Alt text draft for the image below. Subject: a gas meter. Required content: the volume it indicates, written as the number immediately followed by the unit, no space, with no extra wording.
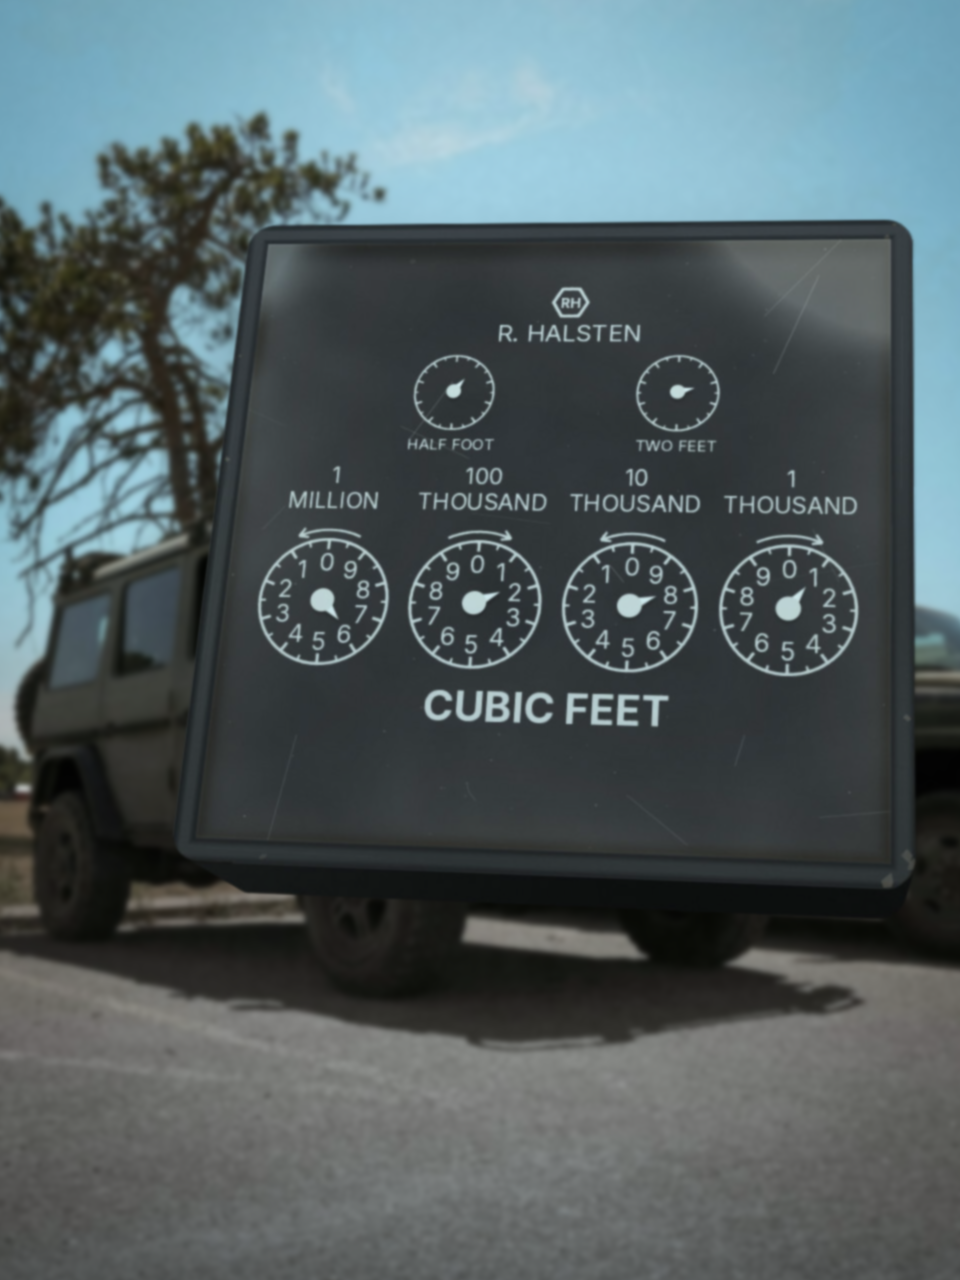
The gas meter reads 618100ft³
